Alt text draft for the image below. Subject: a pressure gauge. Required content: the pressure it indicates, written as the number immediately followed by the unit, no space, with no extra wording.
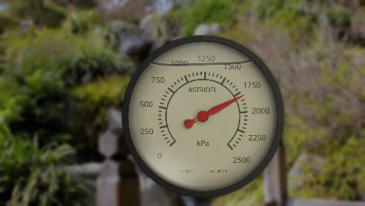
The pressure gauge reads 1800kPa
